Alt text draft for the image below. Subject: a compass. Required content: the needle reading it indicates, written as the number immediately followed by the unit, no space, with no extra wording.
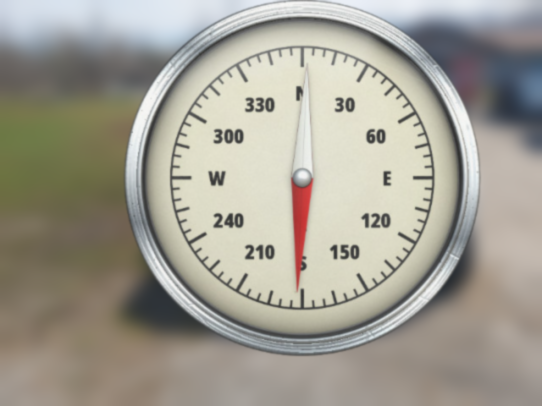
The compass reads 182.5°
